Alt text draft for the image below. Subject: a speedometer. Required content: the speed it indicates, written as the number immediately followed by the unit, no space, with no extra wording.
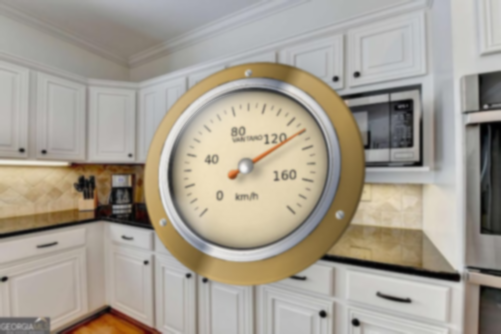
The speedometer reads 130km/h
